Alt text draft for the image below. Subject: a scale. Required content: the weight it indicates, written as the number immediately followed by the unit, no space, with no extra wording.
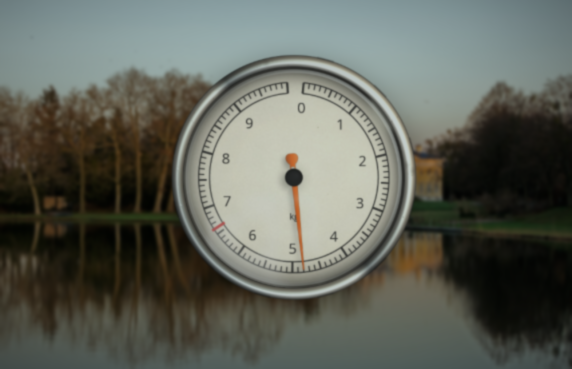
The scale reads 4.8kg
